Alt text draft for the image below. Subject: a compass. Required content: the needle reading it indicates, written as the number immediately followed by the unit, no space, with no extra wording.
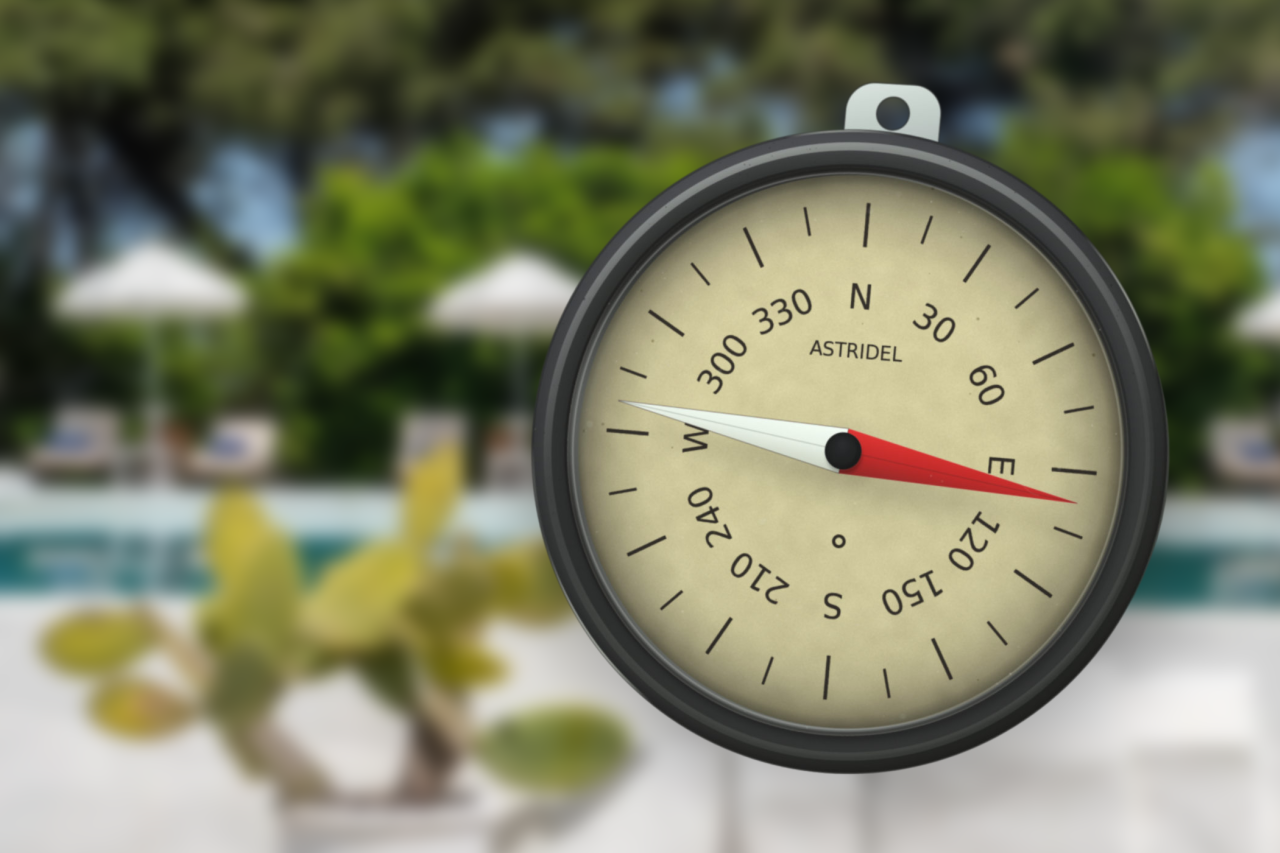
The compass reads 97.5°
